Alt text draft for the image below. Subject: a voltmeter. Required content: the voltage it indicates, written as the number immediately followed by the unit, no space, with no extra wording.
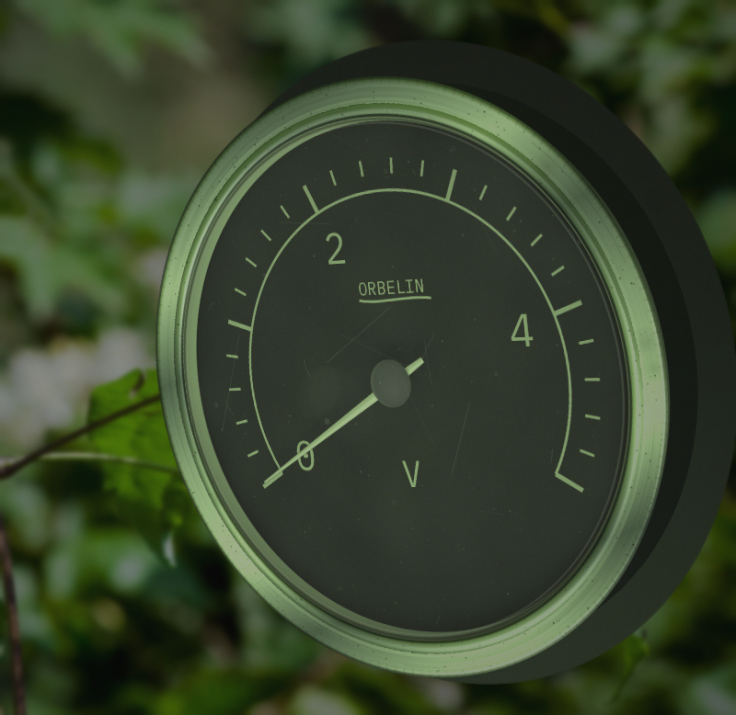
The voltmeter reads 0V
